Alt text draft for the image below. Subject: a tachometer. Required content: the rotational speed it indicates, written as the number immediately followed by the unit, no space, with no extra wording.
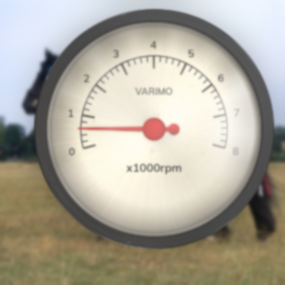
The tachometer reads 600rpm
